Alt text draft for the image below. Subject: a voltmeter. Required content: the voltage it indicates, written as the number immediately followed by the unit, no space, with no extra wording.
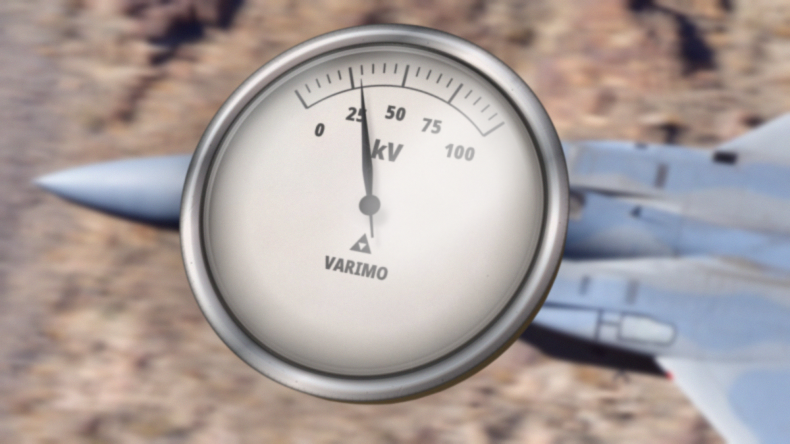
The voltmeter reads 30kV
